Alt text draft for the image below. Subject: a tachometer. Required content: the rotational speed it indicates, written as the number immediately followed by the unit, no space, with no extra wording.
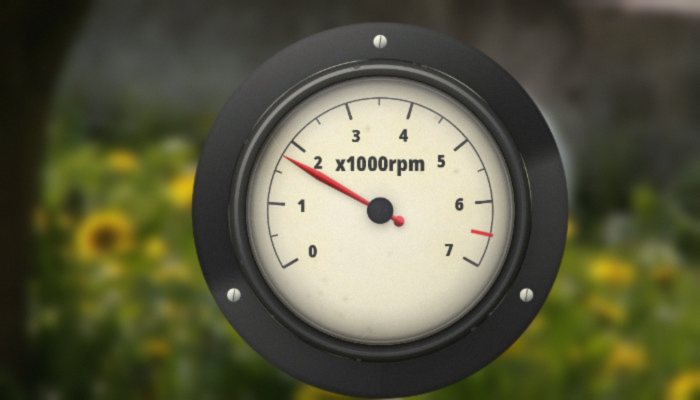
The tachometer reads 1750rpm
